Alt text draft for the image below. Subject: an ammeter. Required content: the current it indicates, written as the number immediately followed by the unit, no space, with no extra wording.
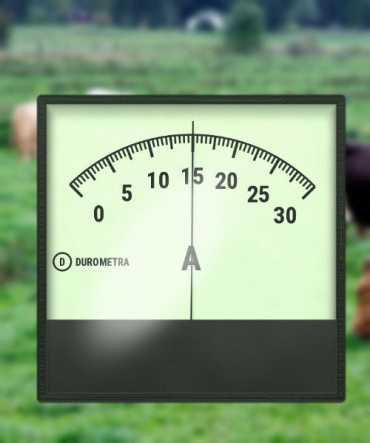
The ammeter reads 15A
